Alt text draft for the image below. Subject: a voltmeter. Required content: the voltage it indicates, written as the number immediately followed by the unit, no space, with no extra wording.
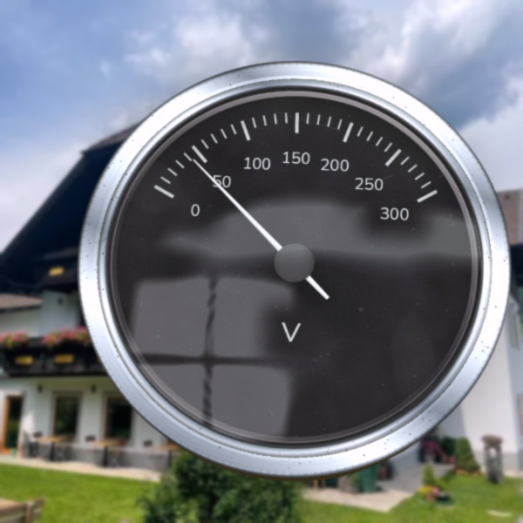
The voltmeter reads 40V
